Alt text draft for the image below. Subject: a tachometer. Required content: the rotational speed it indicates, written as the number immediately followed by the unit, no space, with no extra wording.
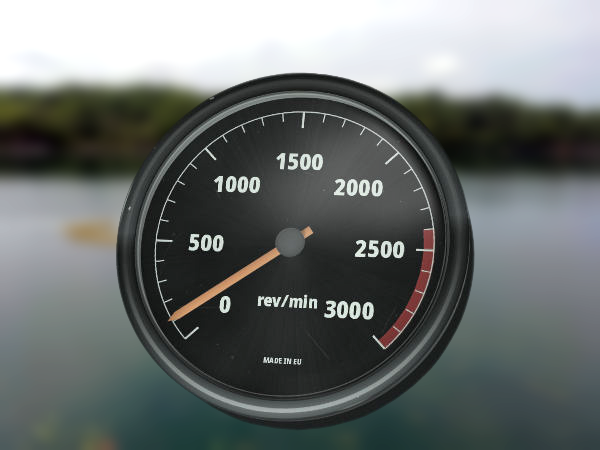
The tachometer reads 100rpm
